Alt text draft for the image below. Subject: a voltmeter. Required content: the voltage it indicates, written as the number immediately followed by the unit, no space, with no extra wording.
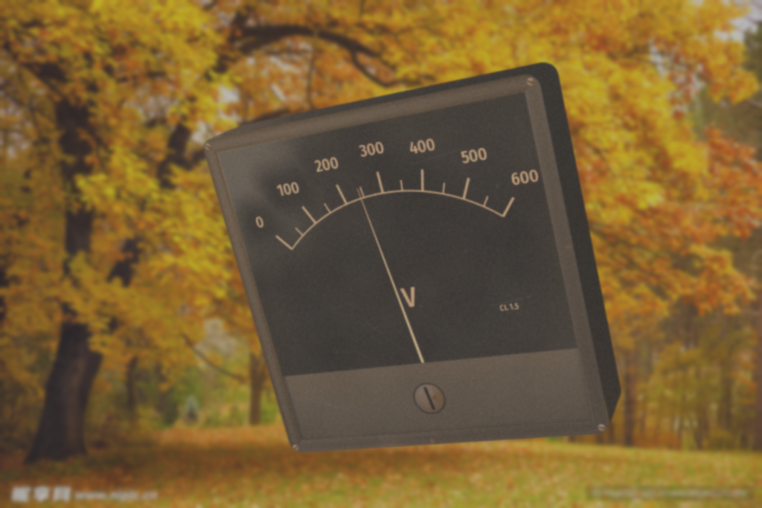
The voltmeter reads 250V
